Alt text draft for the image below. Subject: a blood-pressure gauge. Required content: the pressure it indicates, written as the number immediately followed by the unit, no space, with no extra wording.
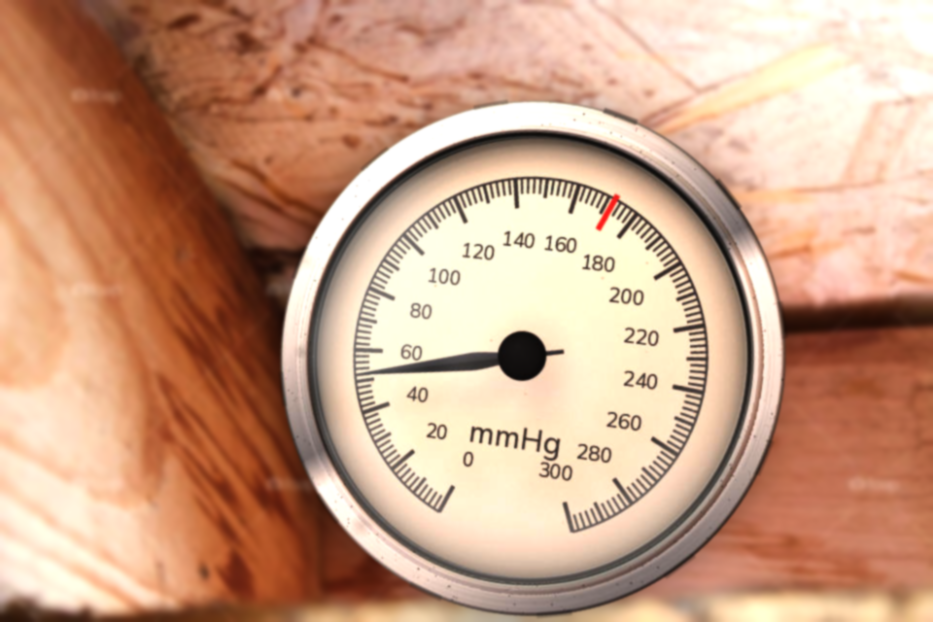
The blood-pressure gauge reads 52mmHg
